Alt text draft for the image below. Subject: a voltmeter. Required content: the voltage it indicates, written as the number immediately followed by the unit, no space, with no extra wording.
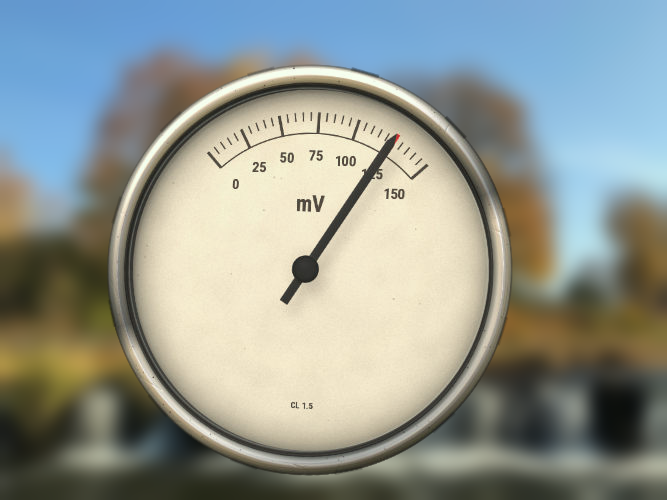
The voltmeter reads 125mV
